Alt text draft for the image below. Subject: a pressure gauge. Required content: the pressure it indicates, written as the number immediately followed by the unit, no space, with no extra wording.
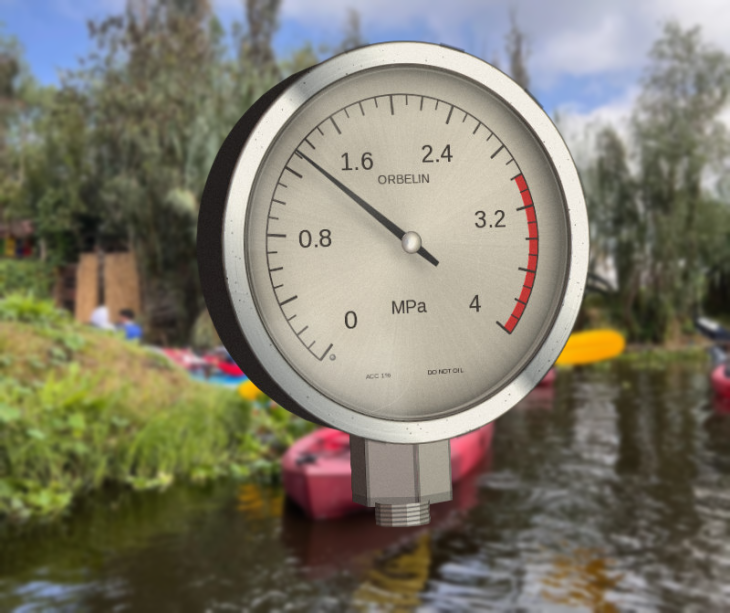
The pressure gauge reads 1.3MPa
